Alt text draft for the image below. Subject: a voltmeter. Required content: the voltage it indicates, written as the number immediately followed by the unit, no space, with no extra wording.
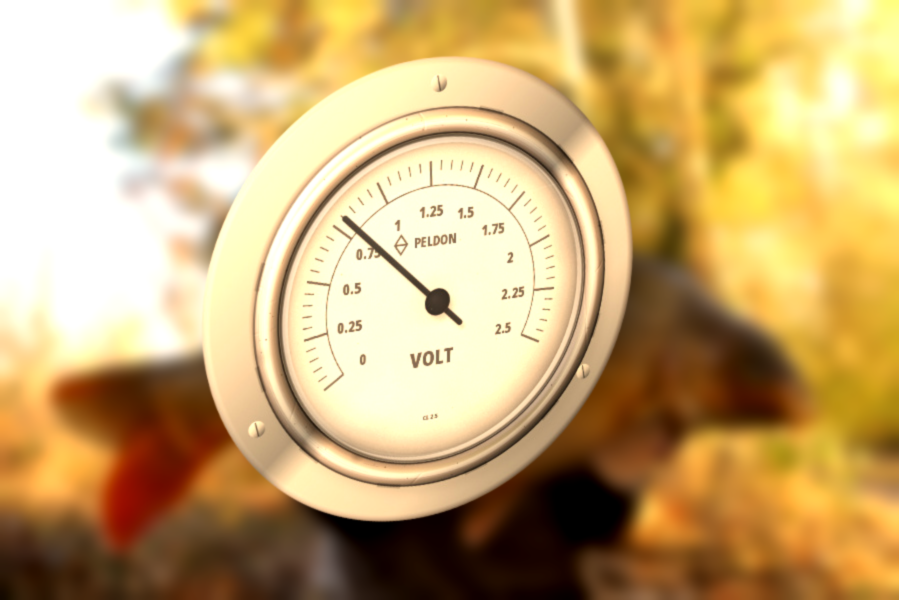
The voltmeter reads 0.8V
